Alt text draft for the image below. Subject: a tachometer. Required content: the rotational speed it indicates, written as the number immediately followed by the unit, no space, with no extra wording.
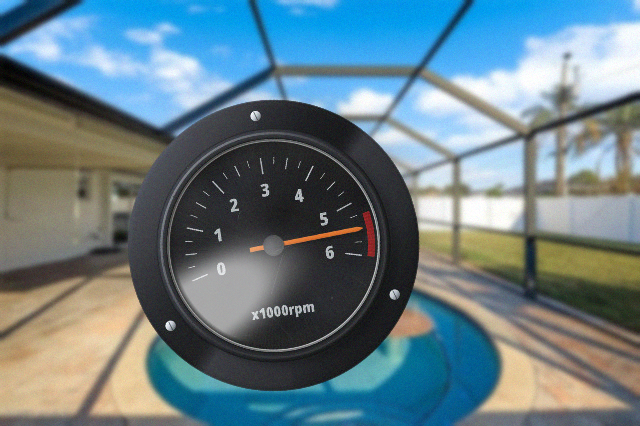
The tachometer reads 5500rpm
